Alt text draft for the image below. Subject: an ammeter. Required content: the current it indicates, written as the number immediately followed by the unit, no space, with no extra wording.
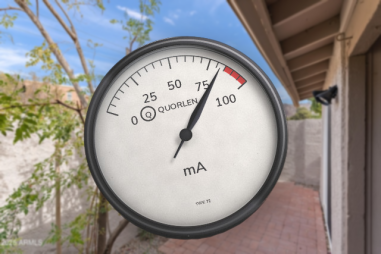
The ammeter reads 82.5mA
